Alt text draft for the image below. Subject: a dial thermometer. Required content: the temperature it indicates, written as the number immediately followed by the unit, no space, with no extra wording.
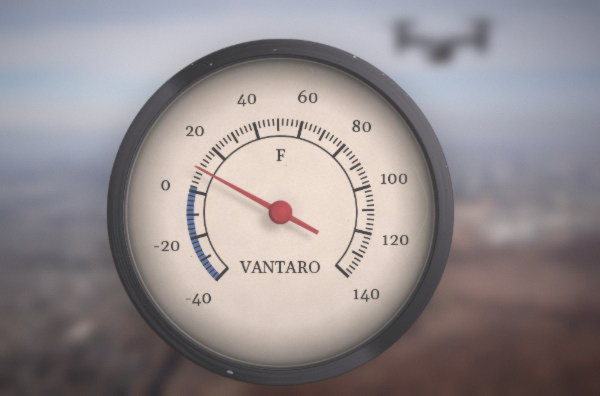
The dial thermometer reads 10°F
